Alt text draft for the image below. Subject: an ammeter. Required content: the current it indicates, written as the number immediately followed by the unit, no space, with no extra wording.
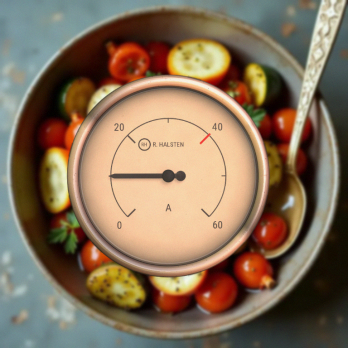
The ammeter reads 10A
